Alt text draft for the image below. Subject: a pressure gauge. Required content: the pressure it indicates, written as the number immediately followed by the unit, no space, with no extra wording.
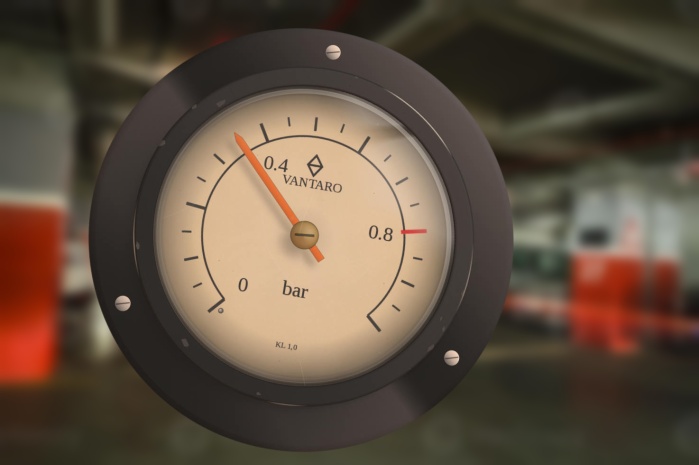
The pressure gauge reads 0.35bar
